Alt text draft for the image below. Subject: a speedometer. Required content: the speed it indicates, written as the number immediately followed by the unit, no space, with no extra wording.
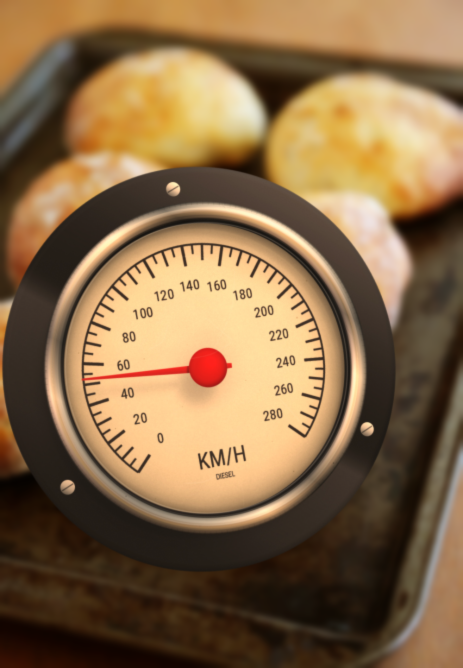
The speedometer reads 52.5km/h
